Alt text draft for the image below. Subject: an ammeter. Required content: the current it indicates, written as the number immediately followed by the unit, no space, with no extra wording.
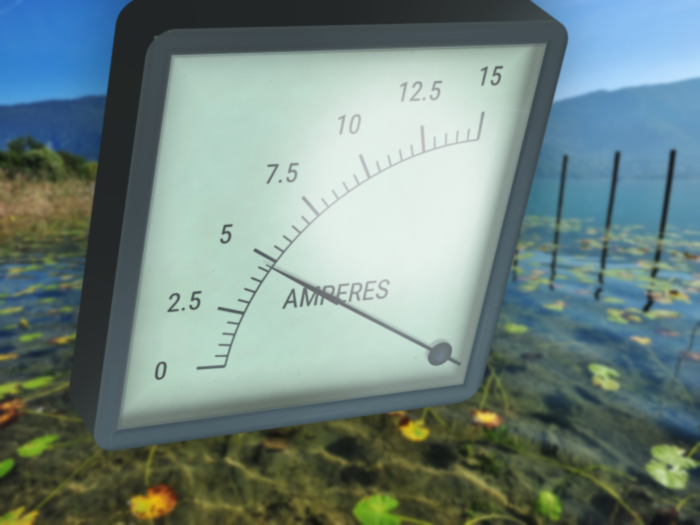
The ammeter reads 4.75A
